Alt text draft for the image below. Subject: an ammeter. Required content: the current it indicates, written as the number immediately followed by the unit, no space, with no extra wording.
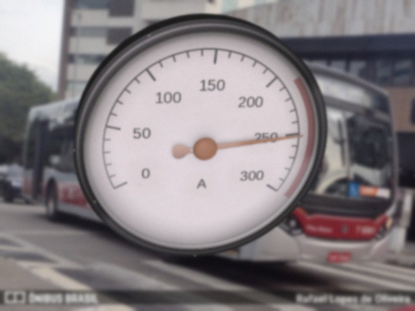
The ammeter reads 250A
